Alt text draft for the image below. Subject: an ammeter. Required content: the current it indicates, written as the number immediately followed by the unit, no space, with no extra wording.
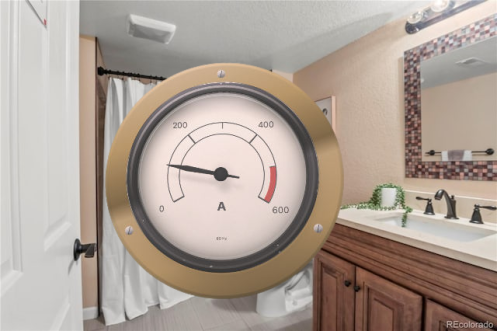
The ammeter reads 100A
